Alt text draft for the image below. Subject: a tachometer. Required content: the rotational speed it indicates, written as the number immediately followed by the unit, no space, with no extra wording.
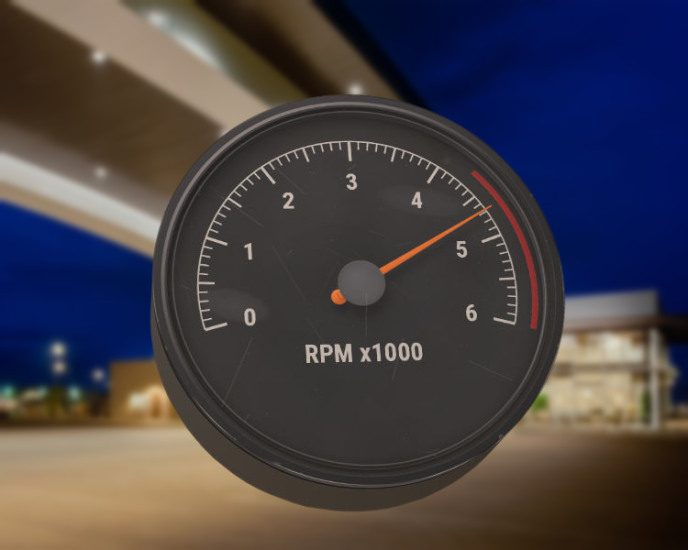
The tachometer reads 4700rpm
